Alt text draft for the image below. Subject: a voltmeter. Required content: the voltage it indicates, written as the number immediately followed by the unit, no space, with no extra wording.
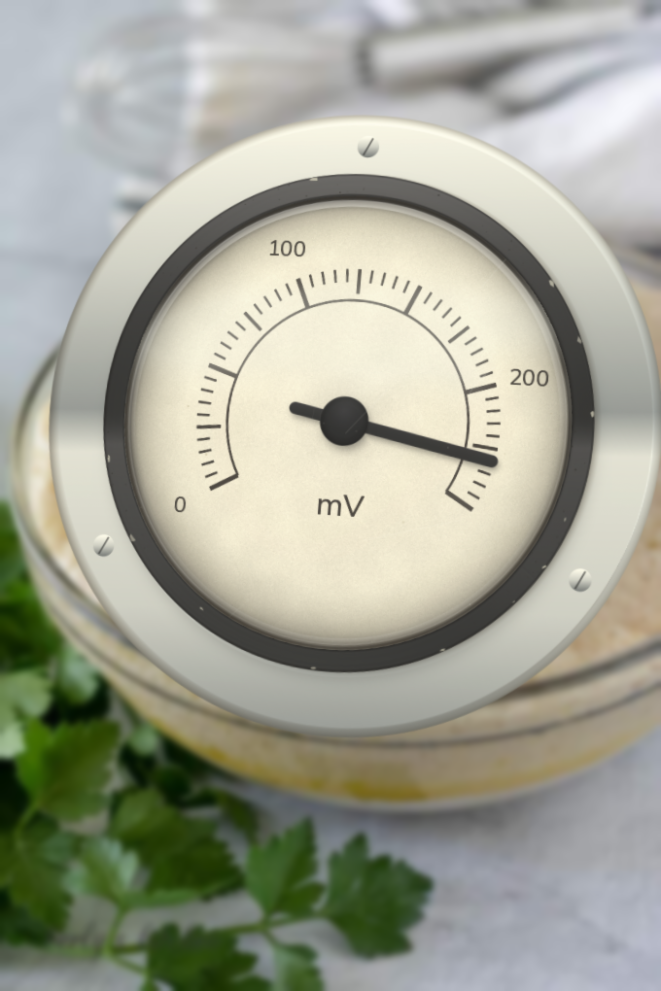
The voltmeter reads 230mV
